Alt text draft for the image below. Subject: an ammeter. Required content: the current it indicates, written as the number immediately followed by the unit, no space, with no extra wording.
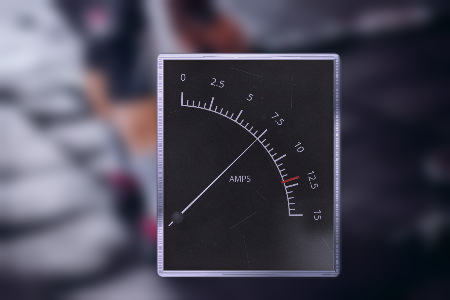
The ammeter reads 7.5A
